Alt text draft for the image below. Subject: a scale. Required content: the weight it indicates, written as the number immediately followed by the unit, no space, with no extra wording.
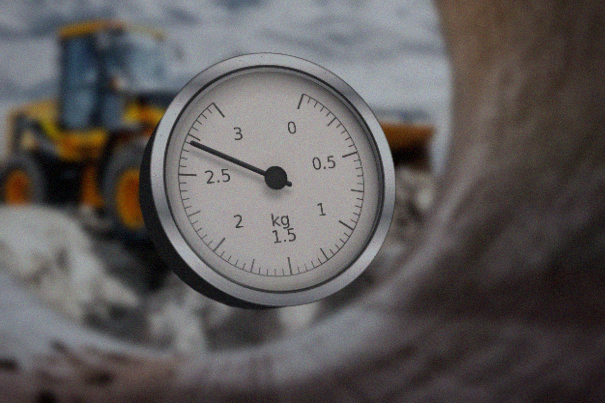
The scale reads 2.7kg
